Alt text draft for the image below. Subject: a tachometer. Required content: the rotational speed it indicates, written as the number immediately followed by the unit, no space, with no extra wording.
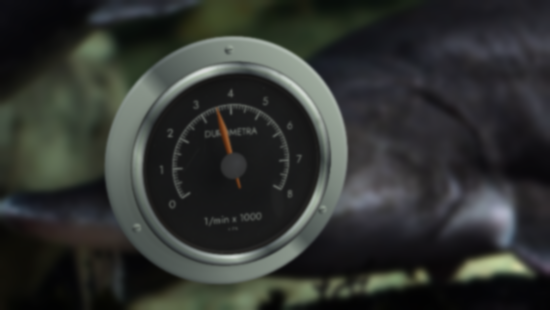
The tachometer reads 3500rpm
